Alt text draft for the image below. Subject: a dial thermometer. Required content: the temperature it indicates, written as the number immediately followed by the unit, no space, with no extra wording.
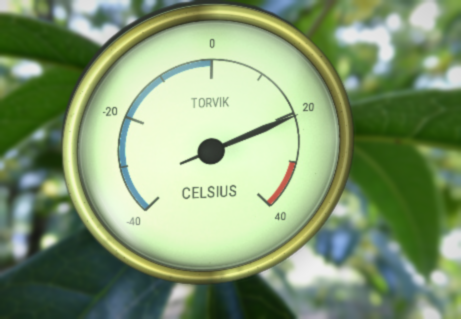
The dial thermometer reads 20°C
